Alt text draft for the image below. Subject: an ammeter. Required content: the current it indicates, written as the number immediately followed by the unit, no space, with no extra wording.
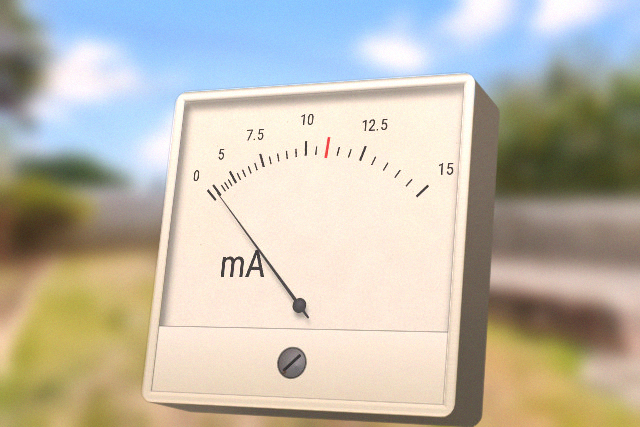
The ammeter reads 2.5mA
